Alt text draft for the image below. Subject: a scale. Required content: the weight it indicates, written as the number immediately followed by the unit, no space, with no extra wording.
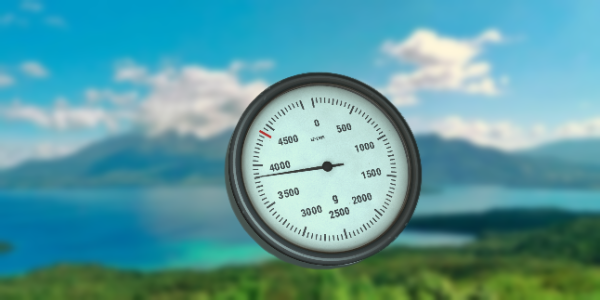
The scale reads 3850g
